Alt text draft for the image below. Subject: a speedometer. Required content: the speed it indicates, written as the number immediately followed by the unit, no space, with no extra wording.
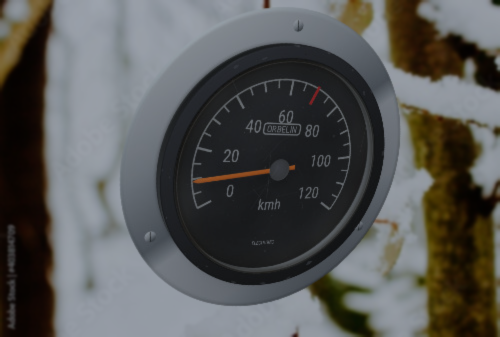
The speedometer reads 10km/h
